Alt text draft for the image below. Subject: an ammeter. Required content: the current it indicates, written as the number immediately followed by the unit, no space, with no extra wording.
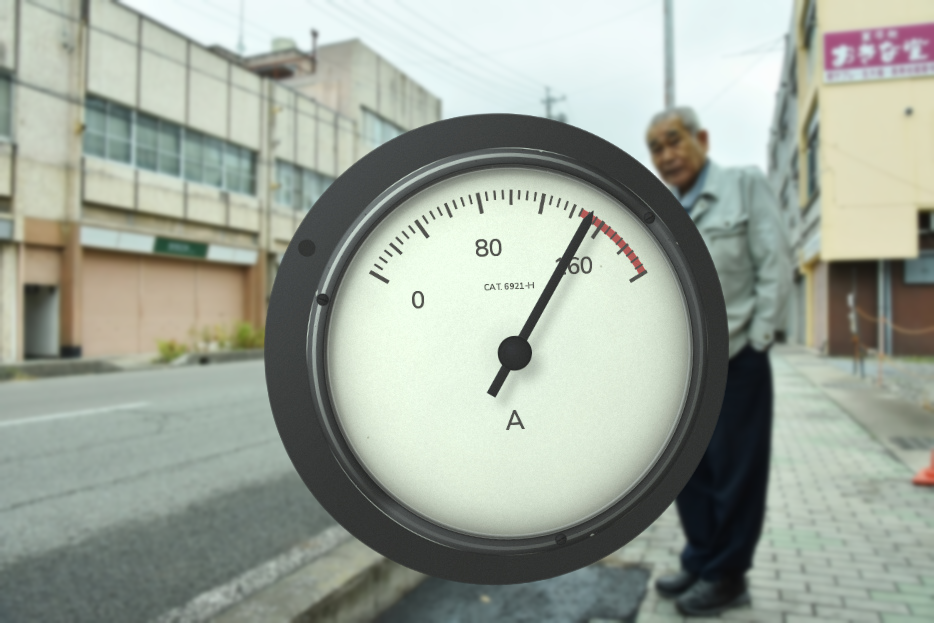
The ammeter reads 150A
